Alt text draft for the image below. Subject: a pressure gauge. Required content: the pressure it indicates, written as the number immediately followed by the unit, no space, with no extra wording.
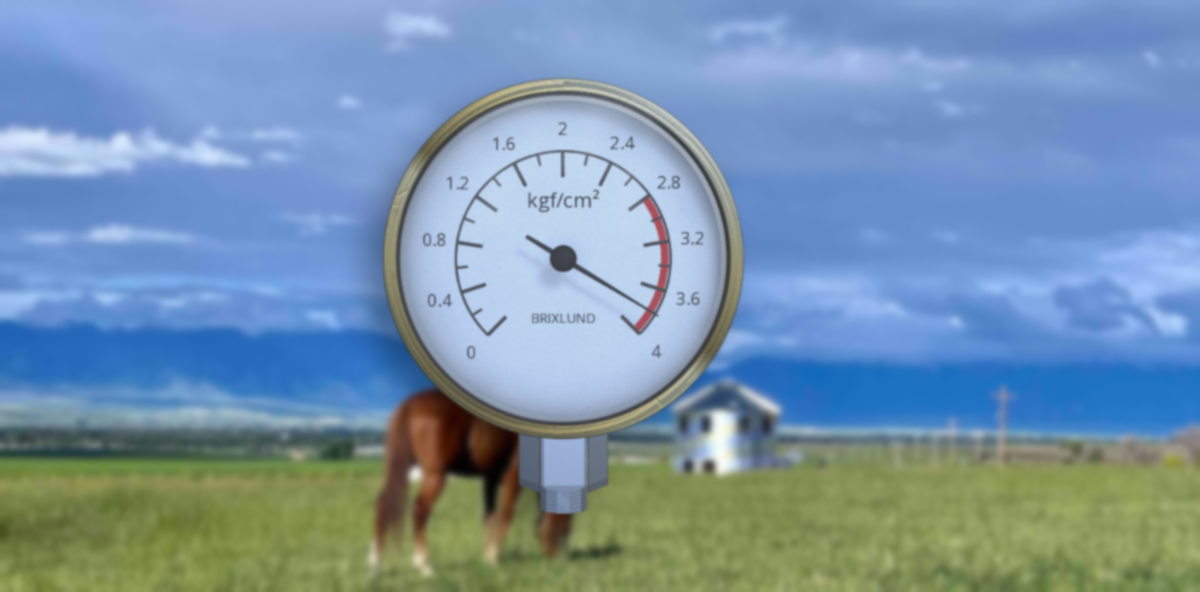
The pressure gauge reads 3.8kg/cm²
